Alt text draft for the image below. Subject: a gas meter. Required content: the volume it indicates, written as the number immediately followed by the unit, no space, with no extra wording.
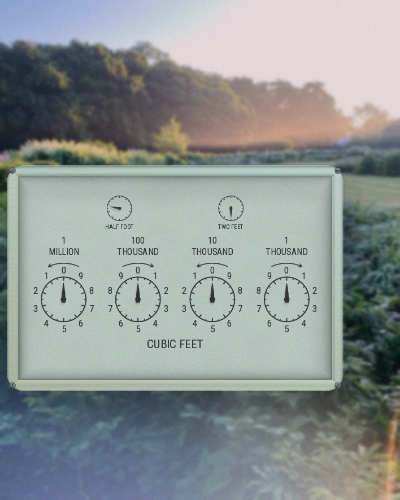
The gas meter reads 0ft³
